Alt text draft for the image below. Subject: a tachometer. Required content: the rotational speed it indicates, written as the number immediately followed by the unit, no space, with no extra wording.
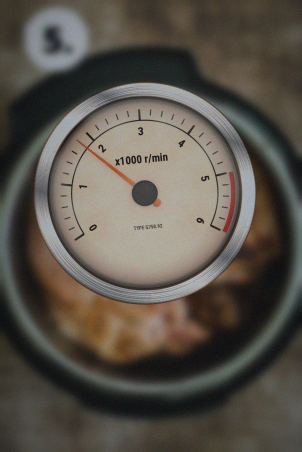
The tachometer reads 1800rpm
